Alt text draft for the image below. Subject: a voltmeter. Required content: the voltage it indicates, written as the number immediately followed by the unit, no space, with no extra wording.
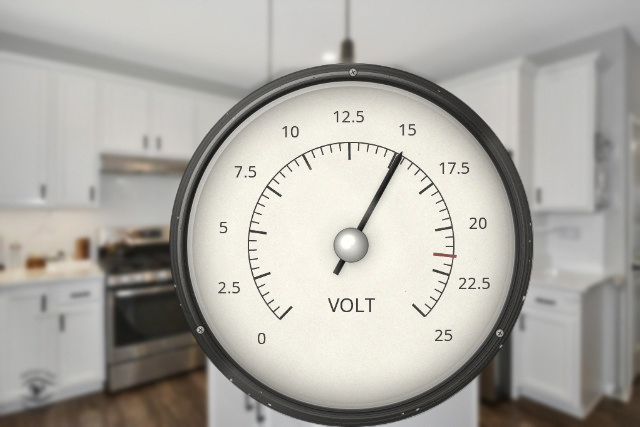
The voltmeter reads 15.25V
